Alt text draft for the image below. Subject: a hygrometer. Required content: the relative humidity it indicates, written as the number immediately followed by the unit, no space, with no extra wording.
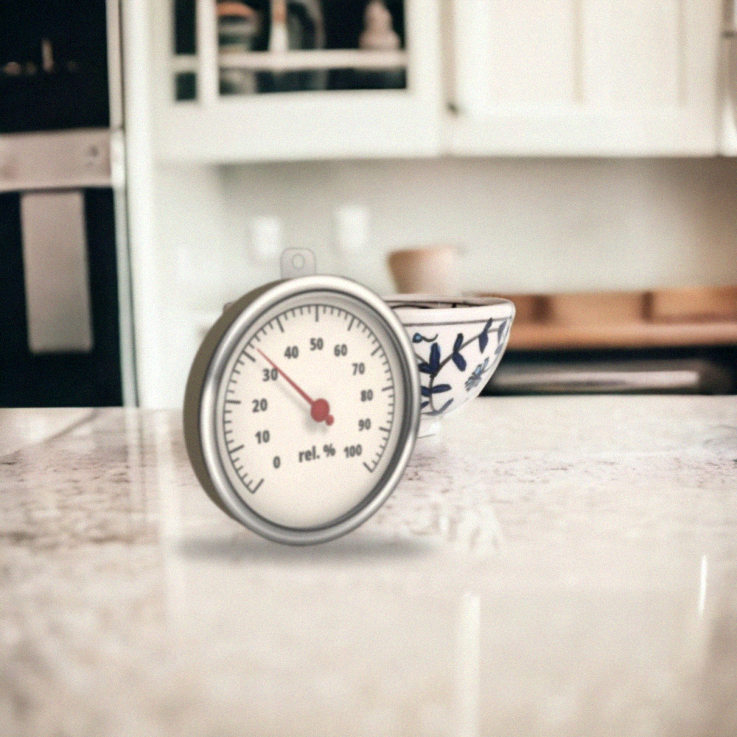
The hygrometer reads 32%
